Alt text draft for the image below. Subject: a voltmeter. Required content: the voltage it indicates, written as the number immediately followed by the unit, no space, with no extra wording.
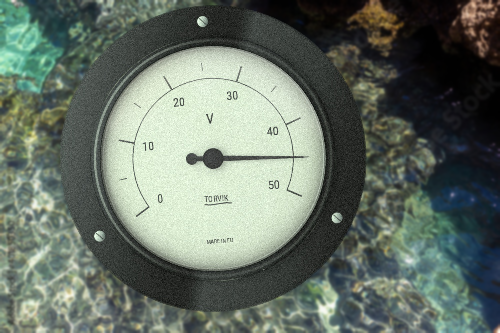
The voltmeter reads 45V
